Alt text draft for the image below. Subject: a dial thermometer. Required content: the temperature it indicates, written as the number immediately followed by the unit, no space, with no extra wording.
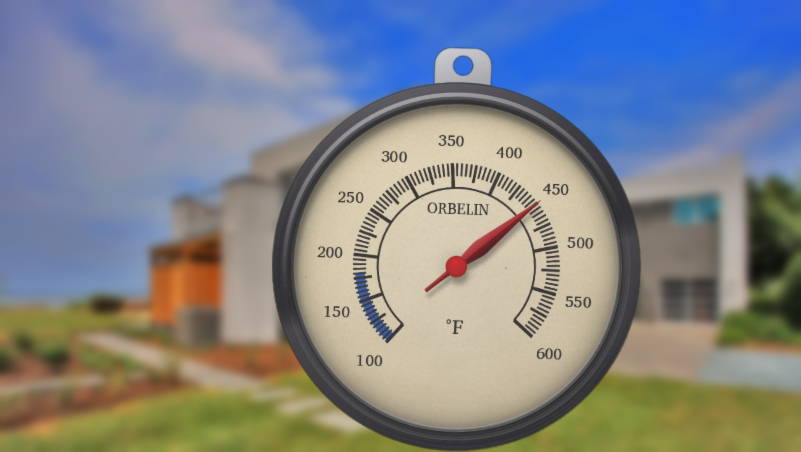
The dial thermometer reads 450°F
